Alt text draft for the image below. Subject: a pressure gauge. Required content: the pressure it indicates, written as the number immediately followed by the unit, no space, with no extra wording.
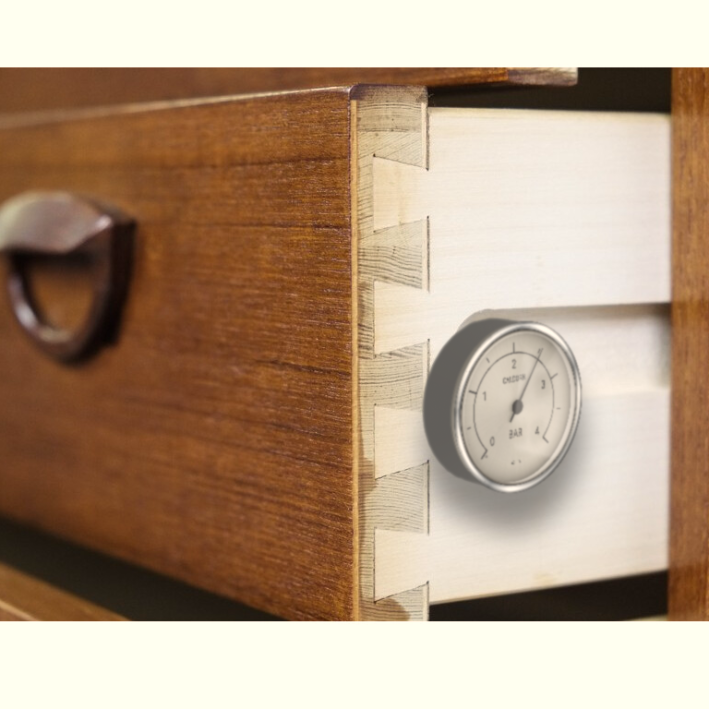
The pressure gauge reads 2.5bar
